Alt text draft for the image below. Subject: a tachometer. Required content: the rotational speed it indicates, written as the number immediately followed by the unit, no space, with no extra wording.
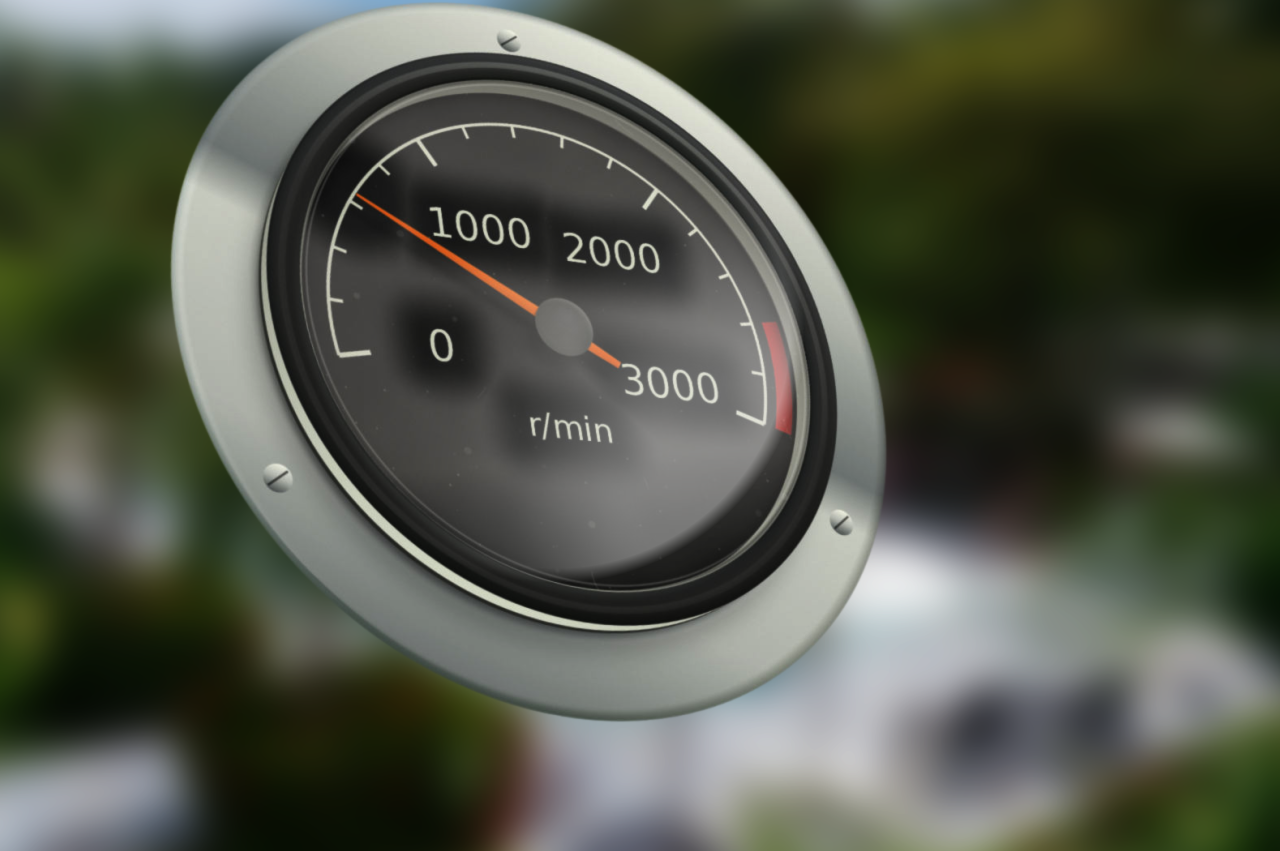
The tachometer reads 600rpm
